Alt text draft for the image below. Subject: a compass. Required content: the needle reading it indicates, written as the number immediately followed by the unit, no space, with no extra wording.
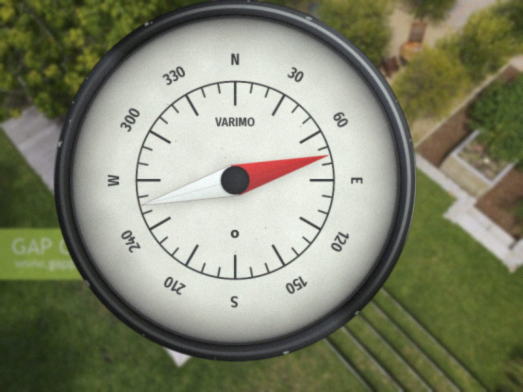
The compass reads 75°
